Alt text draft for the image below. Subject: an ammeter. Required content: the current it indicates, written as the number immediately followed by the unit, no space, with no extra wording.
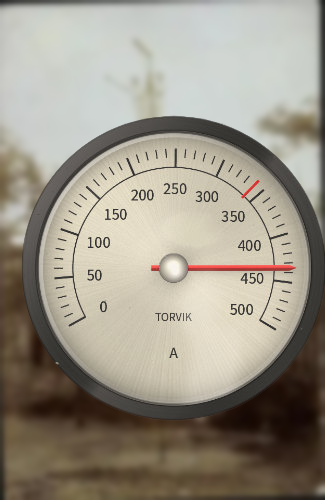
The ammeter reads 435A
